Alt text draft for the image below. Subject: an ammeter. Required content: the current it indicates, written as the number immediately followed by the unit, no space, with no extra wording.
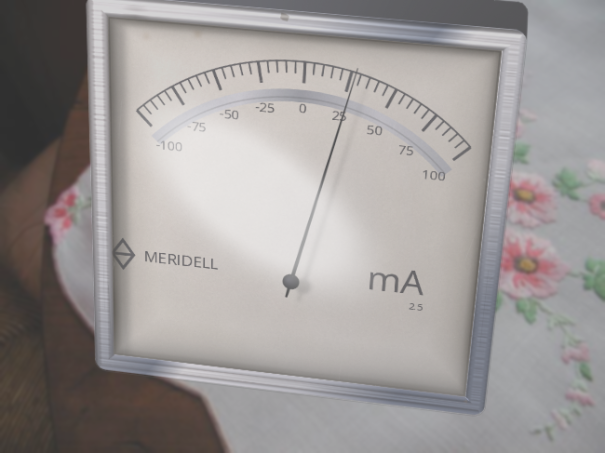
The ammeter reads 27.5mA
